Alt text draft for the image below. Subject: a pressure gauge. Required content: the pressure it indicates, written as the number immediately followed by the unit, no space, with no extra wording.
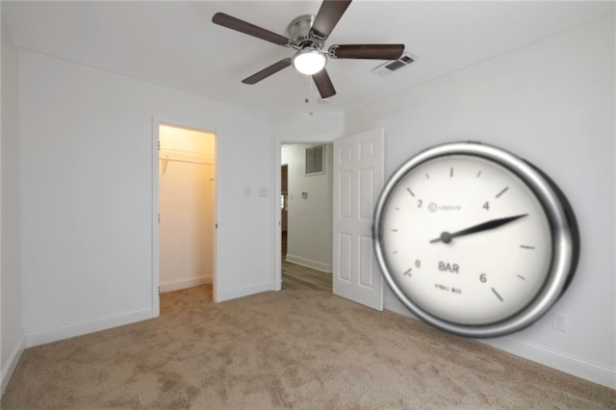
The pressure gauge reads 4.5bar
